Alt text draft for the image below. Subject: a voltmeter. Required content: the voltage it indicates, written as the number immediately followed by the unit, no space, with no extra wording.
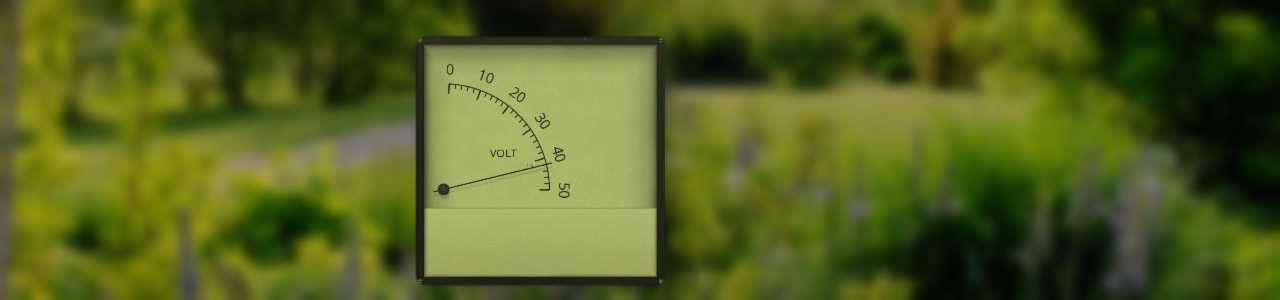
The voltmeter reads 42V
